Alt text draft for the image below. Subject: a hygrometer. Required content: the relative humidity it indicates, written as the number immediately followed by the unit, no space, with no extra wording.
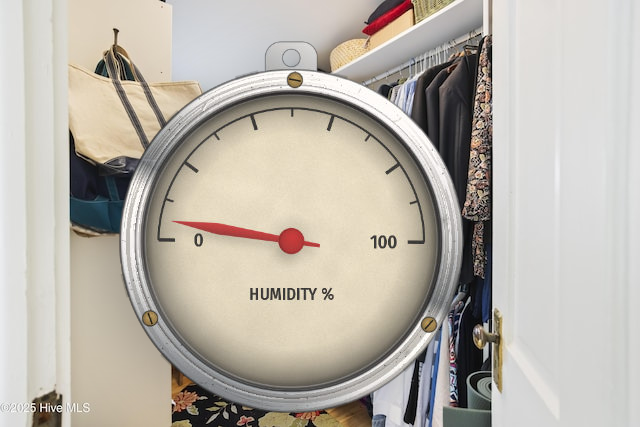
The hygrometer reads 5%
